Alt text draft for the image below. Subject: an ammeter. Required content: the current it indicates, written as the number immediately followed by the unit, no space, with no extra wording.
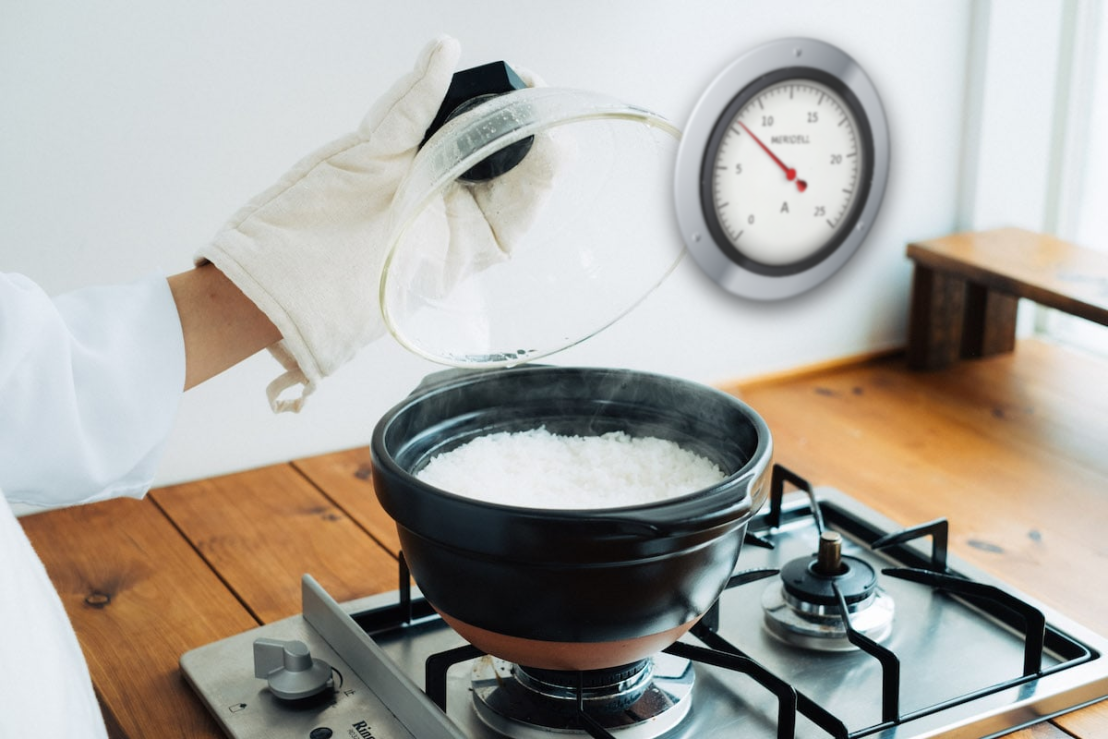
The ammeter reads 8A
